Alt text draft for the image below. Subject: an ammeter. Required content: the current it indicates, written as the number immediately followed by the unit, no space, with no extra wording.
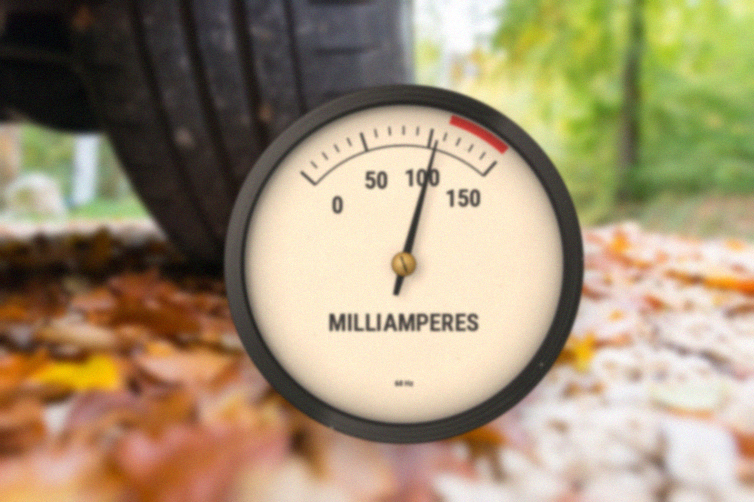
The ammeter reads 105mA
